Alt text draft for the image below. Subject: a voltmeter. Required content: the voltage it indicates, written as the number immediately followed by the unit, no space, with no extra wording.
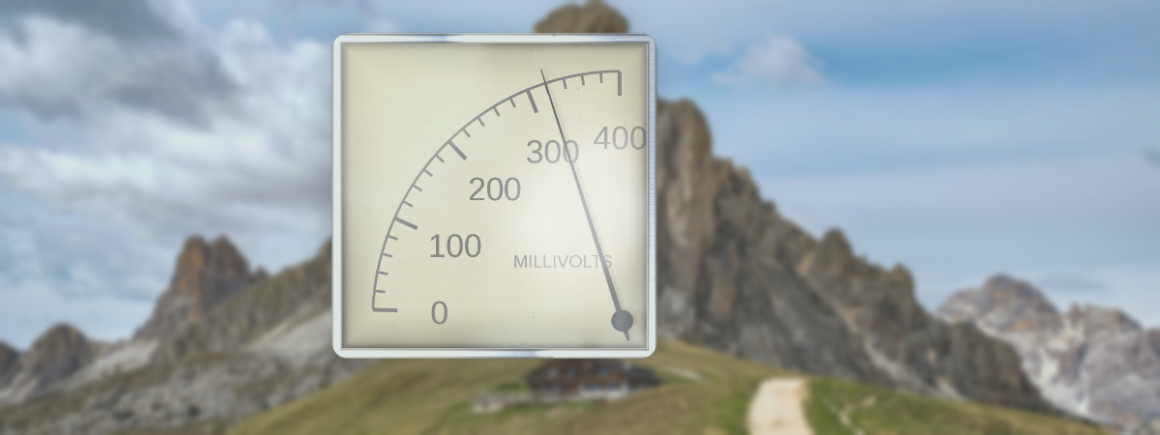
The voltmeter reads 320mV
